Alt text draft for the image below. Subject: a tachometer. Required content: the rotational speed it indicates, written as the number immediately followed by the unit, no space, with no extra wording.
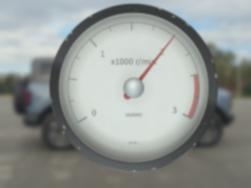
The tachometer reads 2000rpm
